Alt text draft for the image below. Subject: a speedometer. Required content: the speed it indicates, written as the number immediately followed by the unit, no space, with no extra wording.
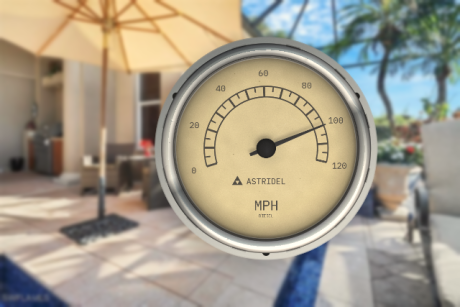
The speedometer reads 100mph
